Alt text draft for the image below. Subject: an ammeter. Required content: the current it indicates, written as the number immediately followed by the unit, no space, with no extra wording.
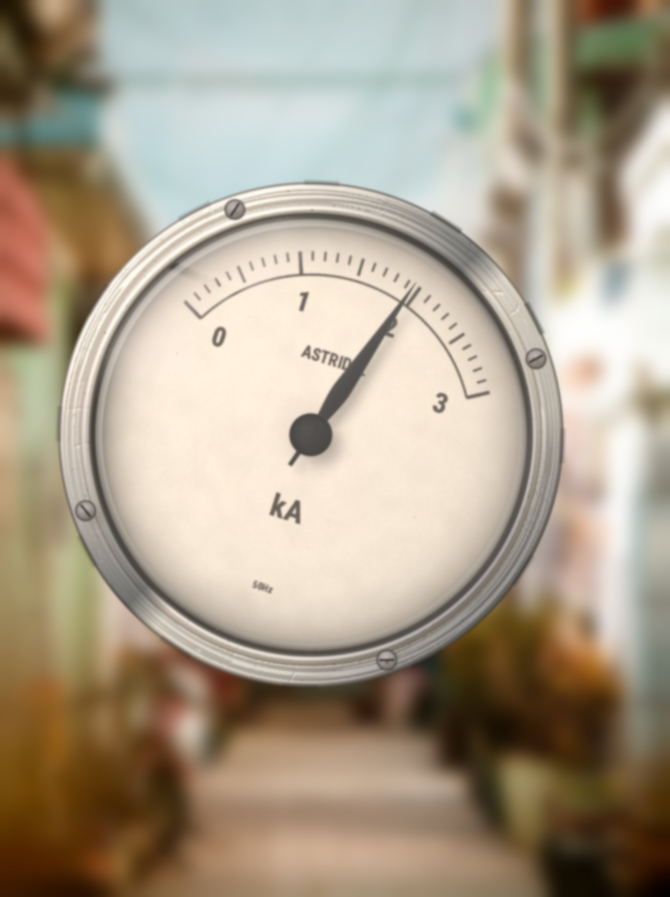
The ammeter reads 1.95kA
